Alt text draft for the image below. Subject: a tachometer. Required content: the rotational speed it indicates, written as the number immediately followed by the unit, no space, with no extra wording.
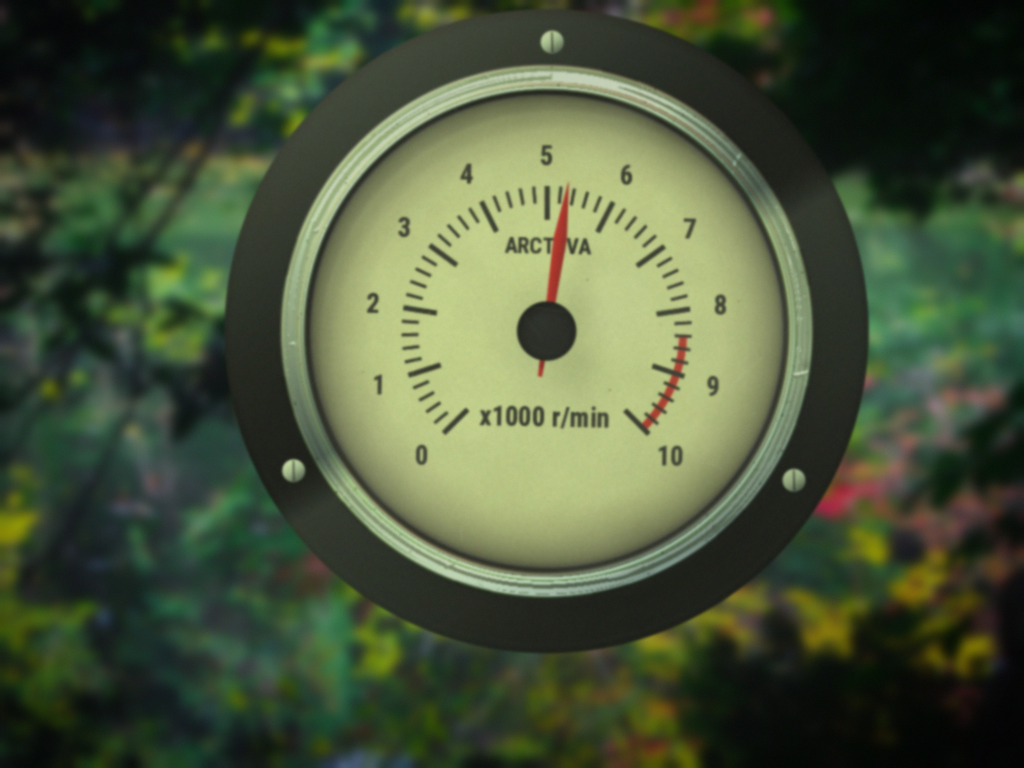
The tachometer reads 5300rpm
